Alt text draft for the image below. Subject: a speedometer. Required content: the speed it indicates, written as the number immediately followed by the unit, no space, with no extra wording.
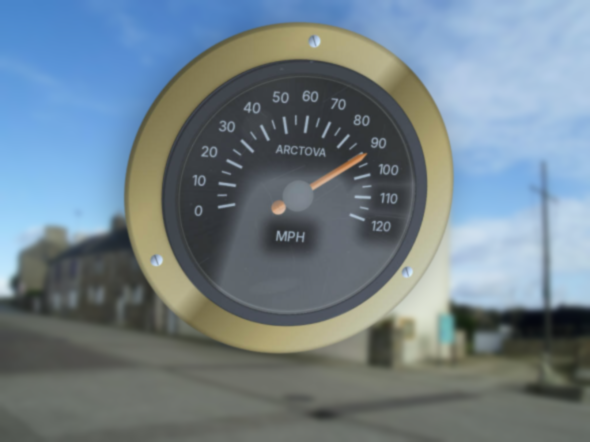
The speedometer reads 90mph
